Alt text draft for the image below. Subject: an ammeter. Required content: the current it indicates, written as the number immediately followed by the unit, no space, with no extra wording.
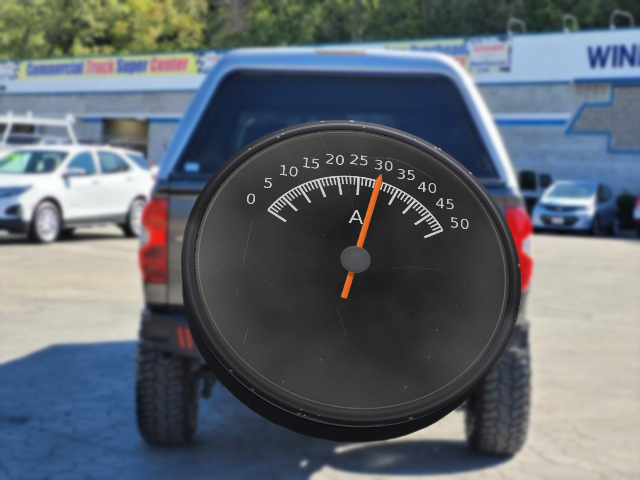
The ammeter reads 30A
